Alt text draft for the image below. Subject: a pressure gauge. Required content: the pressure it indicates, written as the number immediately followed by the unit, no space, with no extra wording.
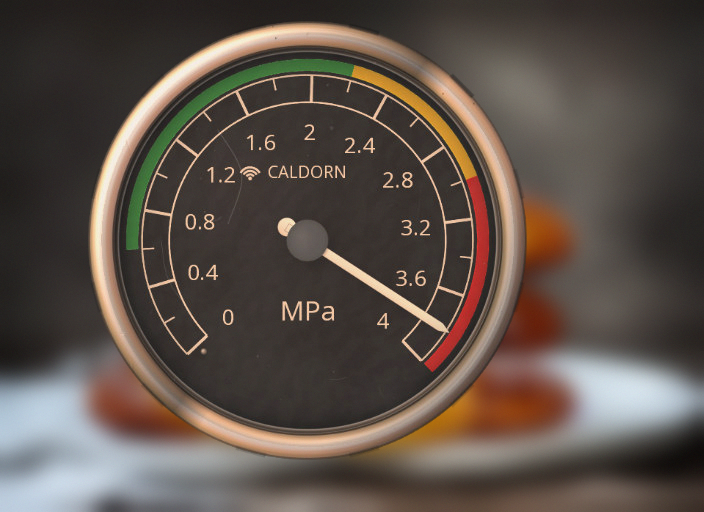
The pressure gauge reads 3.8MPa
